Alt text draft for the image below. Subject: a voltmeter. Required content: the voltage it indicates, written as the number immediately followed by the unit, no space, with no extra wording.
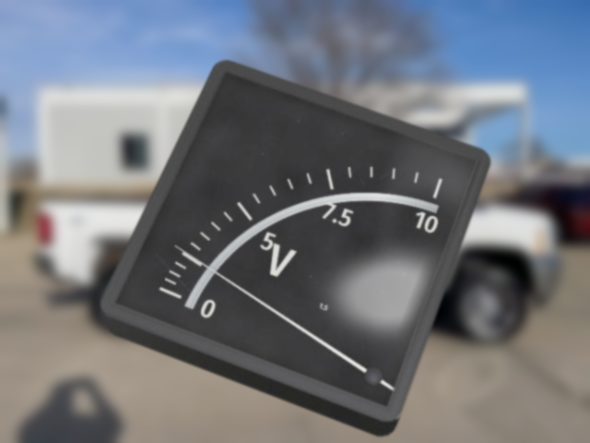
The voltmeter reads 2.5V
